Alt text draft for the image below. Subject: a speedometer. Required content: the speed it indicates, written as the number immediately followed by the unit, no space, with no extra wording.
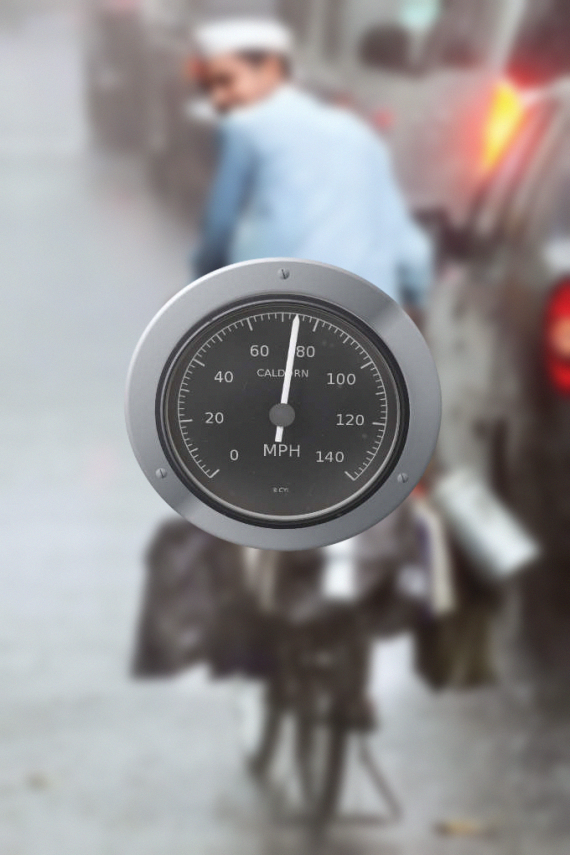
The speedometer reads 74mph
